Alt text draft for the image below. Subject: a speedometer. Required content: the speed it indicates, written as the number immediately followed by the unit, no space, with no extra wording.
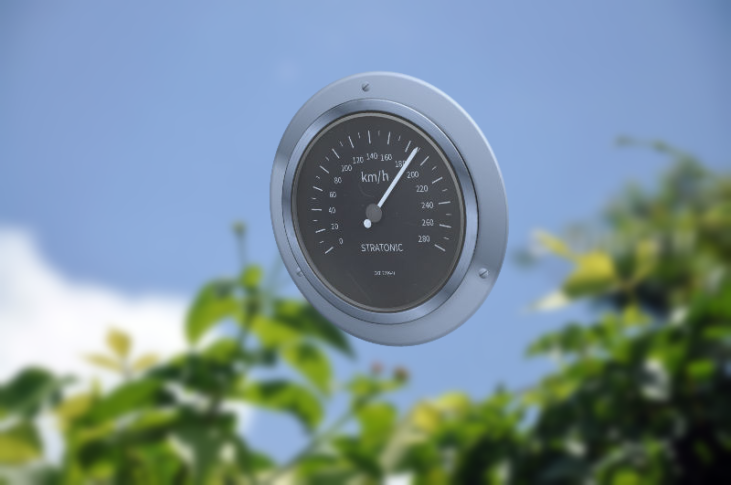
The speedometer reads 190km/h
